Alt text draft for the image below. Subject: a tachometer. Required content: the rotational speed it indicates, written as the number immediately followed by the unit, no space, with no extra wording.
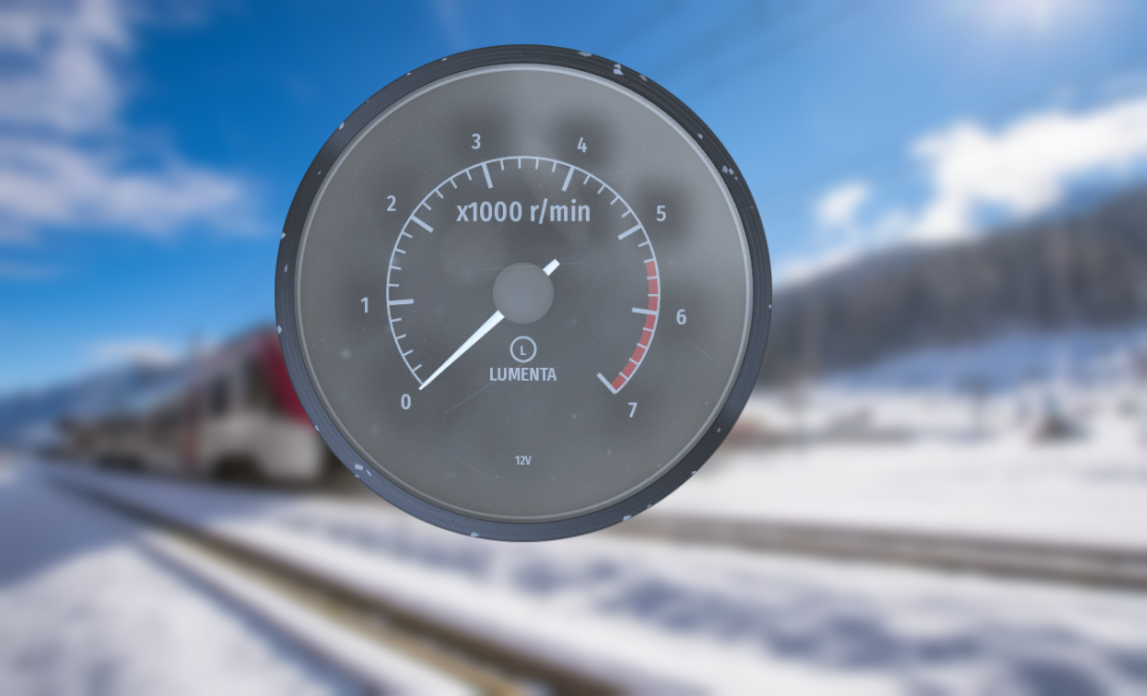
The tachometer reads 0rpm
